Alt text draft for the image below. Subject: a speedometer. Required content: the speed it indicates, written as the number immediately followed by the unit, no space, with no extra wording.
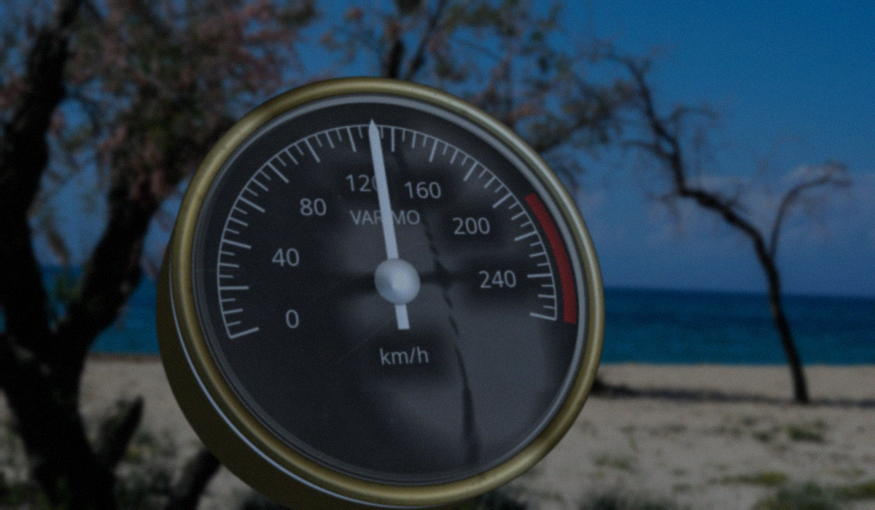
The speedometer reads 130km/h
